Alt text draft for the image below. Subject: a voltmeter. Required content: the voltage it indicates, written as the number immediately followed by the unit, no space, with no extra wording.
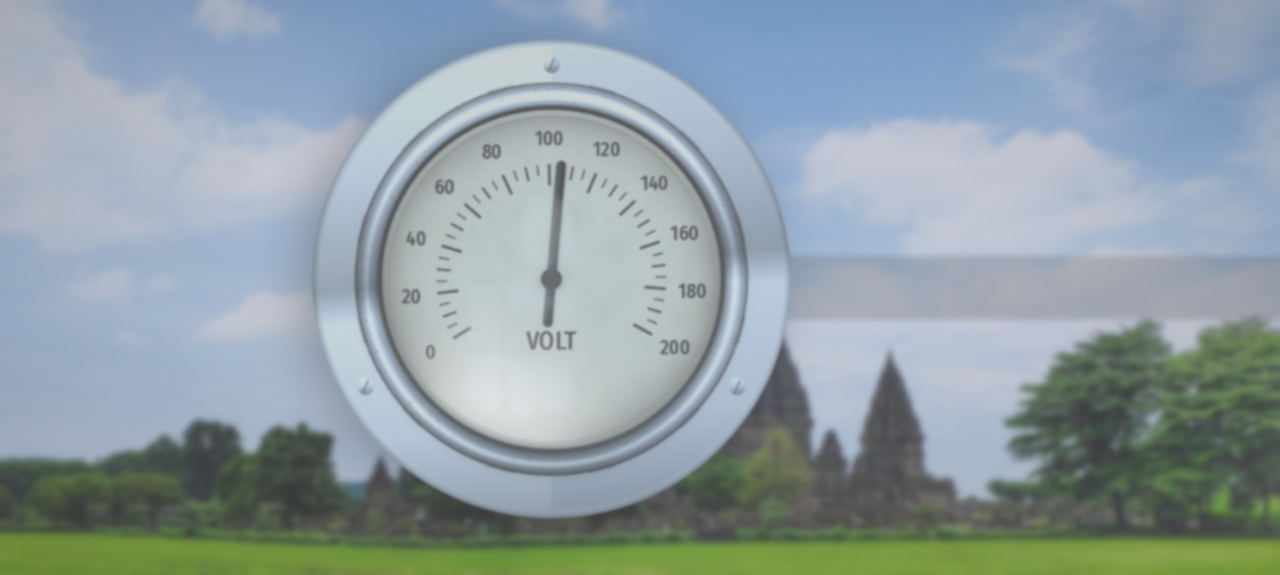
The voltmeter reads 105V
